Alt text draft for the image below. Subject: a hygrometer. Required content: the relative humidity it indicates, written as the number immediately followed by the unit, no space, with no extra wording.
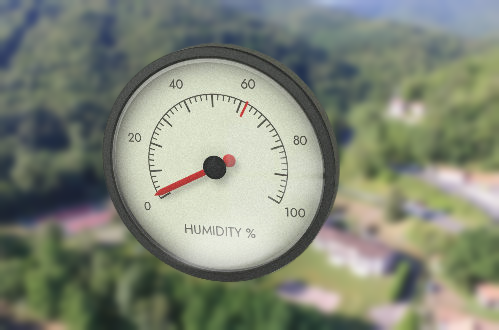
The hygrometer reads 2%
